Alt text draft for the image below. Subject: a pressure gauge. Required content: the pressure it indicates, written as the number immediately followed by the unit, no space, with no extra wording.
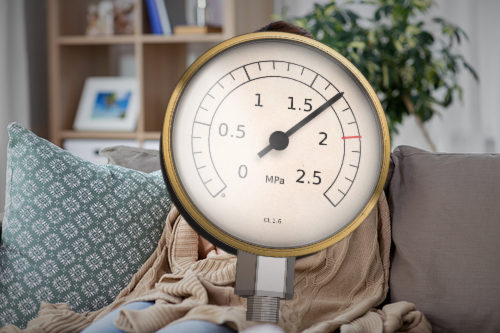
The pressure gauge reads 1.7MPa
